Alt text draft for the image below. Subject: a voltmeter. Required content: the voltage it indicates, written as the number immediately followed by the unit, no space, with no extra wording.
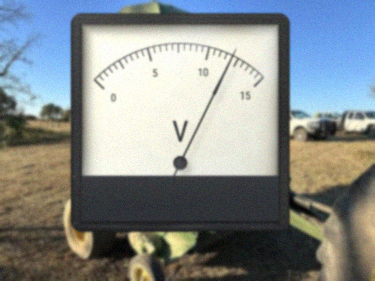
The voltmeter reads 12V
